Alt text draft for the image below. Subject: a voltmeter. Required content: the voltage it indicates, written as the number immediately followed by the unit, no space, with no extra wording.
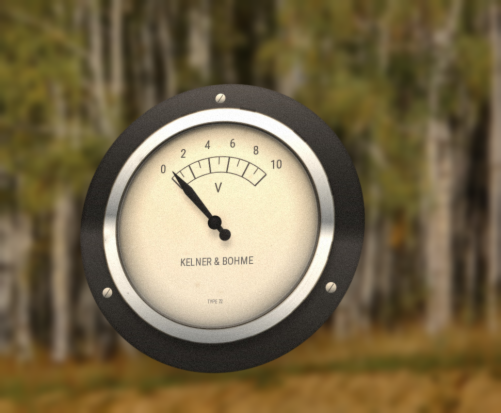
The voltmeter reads 0.5V
